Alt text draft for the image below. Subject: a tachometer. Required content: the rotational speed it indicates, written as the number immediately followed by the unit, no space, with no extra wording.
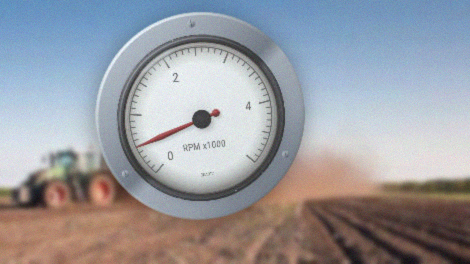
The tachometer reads 500rpm
